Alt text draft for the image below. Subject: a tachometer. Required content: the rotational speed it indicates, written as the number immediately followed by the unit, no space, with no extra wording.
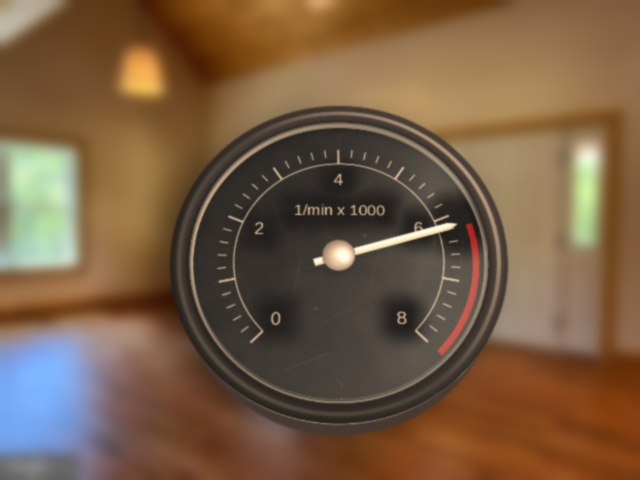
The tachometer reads 6200rpm
